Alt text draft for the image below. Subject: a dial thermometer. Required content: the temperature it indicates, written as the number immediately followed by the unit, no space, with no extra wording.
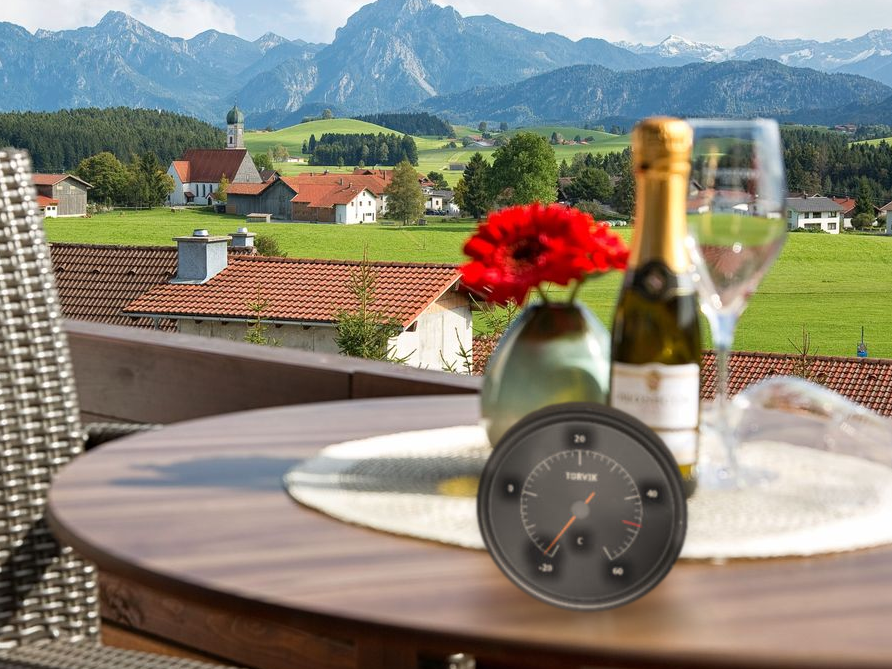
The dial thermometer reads -18°C
